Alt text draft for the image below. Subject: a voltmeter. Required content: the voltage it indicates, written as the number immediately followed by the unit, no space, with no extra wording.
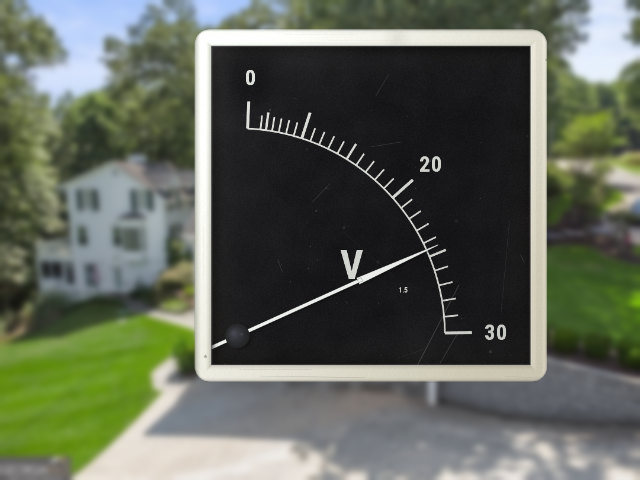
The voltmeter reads 24.5V
